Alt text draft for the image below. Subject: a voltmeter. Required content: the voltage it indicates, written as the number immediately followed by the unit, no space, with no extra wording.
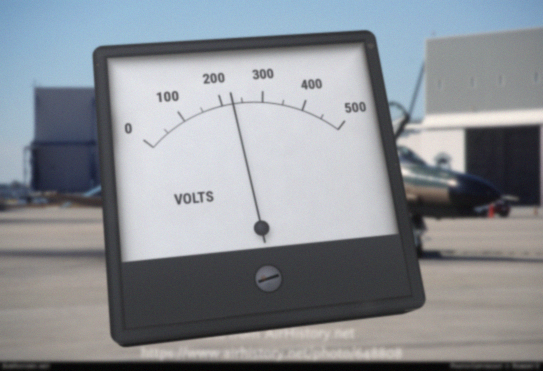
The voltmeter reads 225V
